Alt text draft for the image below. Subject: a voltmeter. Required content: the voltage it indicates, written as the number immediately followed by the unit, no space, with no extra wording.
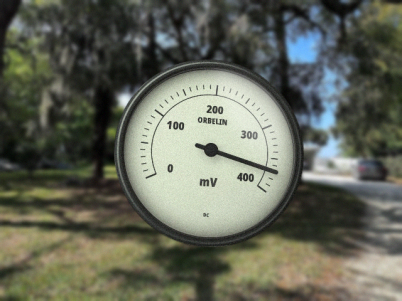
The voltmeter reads 370mV
